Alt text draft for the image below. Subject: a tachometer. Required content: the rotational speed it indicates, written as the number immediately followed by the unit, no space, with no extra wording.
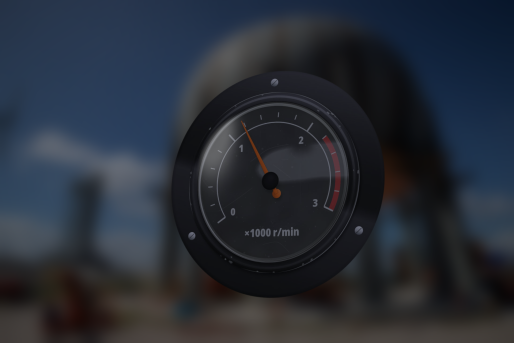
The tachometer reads 1200rpm
